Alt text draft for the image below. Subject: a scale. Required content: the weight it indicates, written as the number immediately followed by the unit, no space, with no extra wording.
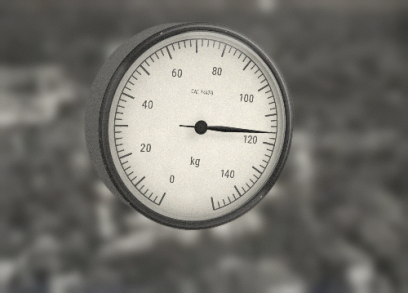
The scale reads 116kg
